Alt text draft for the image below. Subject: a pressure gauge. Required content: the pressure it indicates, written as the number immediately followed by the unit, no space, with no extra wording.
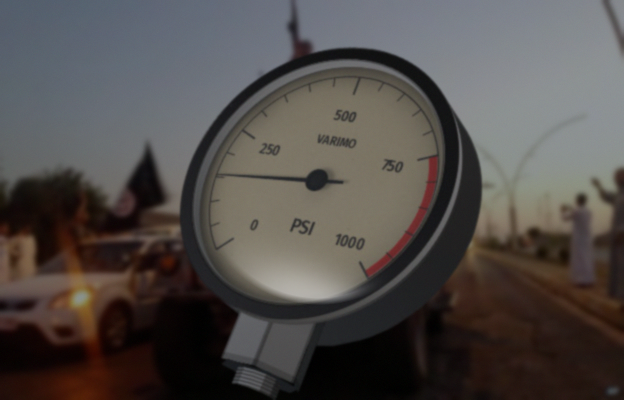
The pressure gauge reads 150psi
